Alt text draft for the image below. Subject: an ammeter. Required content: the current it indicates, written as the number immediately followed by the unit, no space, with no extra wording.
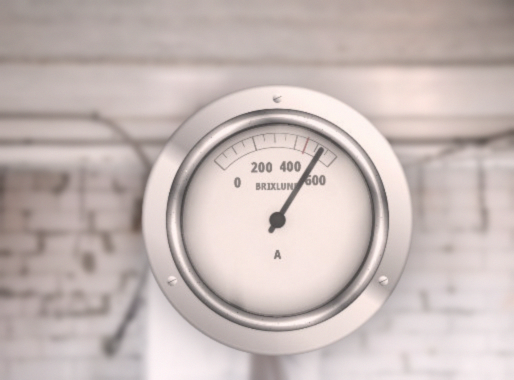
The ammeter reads 525A
